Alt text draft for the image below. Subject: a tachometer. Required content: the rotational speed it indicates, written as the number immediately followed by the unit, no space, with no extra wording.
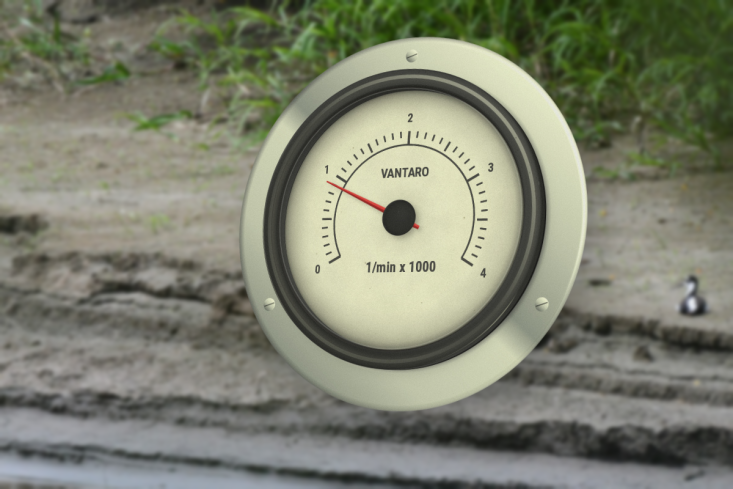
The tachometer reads 900rpm
